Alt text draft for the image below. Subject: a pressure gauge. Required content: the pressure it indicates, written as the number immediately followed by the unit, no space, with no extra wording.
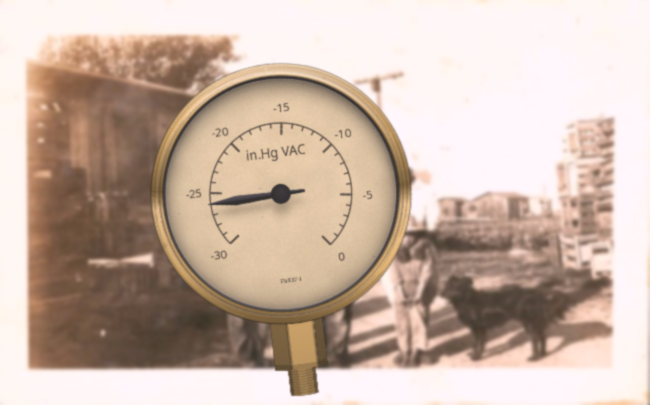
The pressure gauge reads -26inHg
